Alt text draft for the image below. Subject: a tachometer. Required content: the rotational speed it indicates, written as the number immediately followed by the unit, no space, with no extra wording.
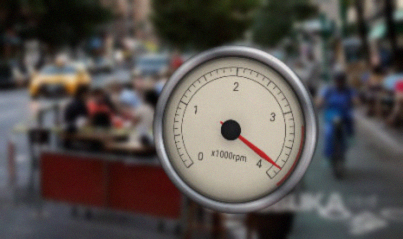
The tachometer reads 3800rpm
